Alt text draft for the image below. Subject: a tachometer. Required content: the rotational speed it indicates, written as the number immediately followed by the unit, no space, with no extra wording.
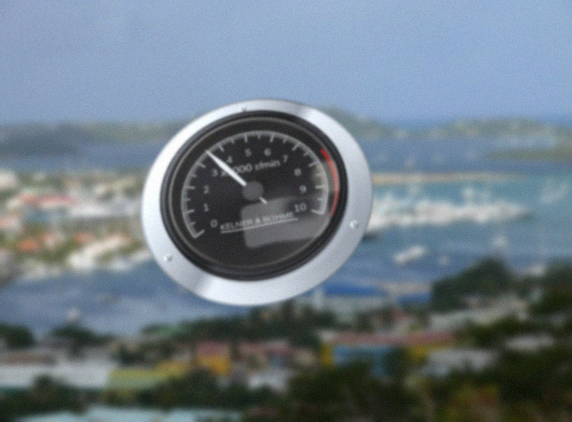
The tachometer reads 3500rpm
